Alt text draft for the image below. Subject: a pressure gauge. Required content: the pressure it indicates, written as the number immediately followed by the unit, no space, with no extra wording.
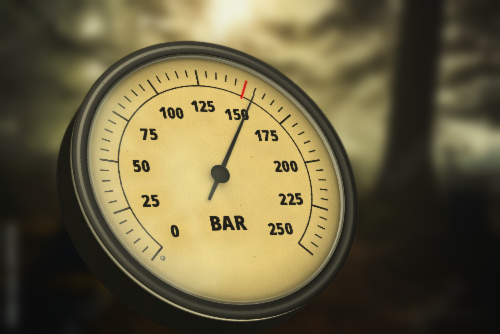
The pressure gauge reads 155bar
